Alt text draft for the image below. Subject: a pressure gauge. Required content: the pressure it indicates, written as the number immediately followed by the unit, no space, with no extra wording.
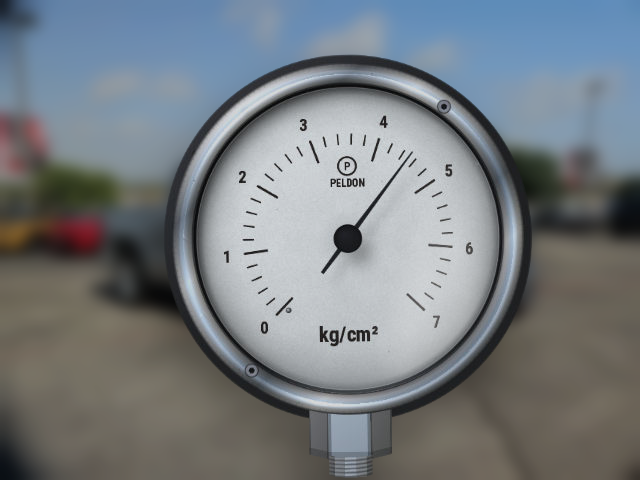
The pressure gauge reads 4.5kg/cm²
